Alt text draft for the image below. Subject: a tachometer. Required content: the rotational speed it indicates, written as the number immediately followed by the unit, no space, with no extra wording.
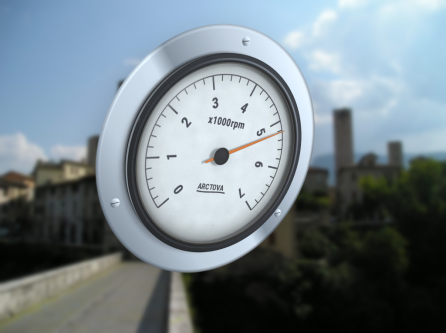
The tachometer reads 5200rpm
